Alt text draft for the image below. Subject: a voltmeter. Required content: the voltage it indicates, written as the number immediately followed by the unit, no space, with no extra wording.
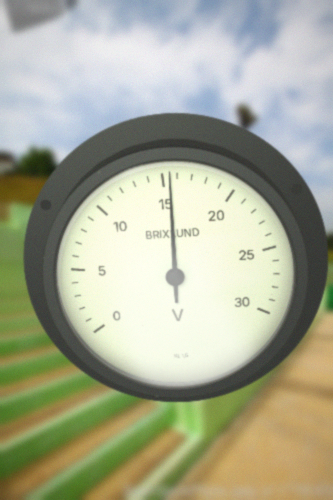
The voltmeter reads 15.5V
